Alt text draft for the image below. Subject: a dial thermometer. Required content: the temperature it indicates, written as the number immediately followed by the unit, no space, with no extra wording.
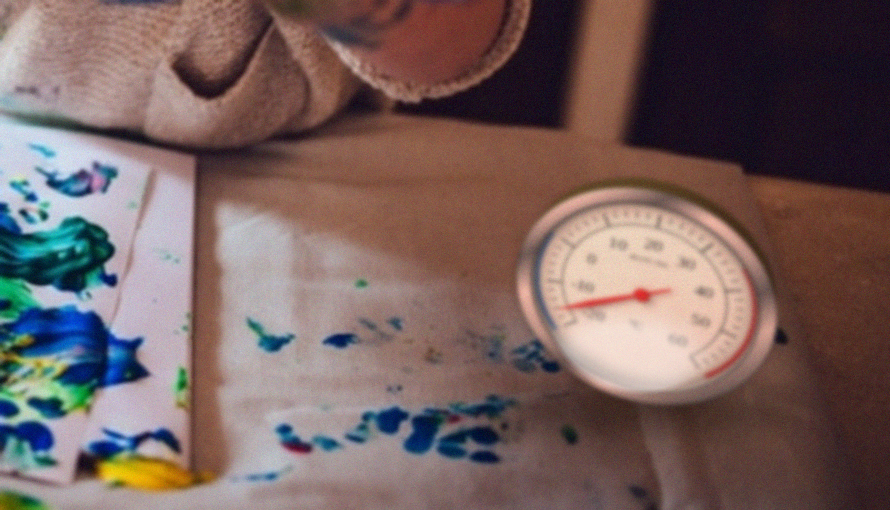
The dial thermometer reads -16°C
